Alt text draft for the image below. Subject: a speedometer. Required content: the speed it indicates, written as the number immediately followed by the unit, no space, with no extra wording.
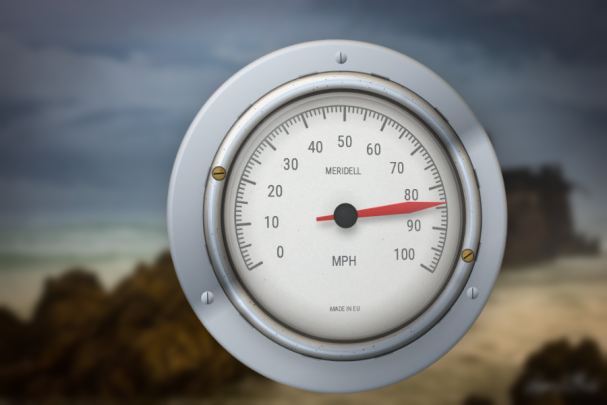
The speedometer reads 84mph
